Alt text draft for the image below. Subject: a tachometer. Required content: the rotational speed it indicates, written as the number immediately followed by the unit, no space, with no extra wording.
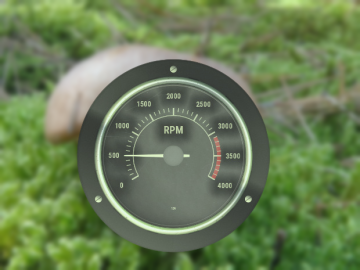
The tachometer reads 500rpm
